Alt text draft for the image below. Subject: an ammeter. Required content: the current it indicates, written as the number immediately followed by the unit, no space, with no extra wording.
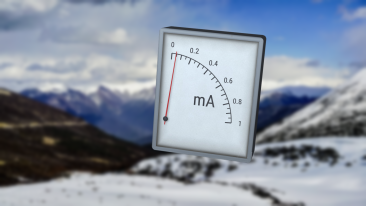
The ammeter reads 0.05mA
